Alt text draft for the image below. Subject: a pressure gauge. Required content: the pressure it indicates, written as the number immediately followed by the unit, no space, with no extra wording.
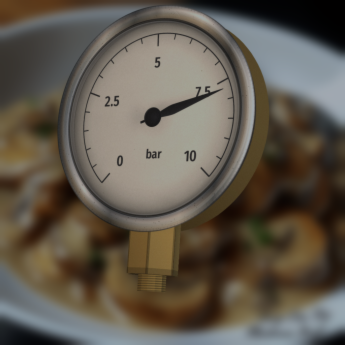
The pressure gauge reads 7.75bar
